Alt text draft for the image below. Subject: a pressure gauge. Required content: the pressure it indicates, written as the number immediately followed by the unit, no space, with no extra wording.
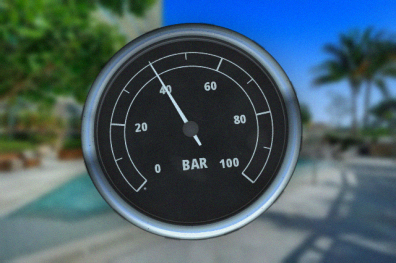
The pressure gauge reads 40bar
